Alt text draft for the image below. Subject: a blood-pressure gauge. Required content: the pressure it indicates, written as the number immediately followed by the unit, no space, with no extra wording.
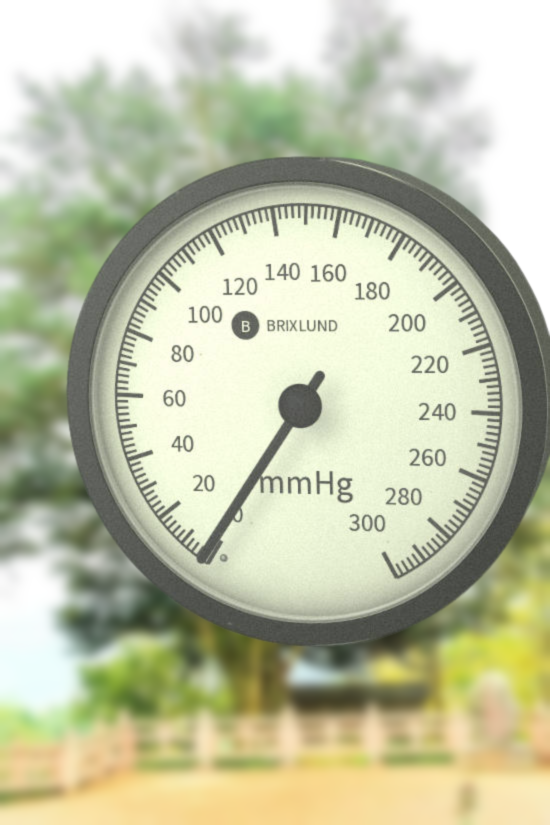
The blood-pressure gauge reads 2mmHg
